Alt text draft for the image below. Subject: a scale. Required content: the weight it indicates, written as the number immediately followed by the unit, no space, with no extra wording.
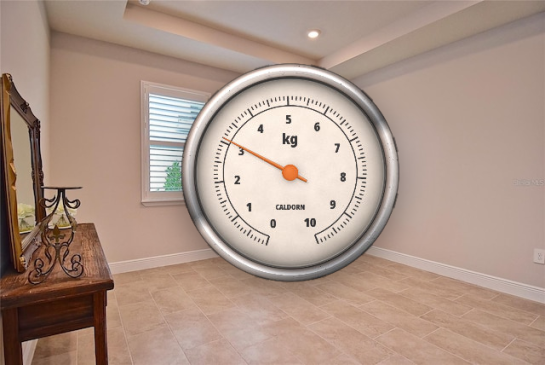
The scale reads 3.1kg
